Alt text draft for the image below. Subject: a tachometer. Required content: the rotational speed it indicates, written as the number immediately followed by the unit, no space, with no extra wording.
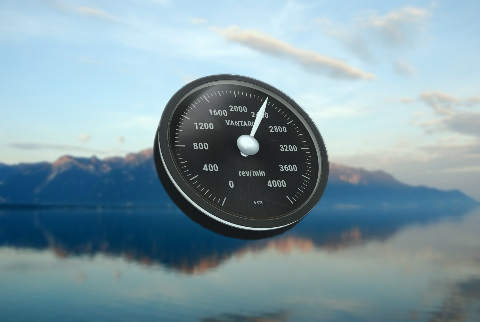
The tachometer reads 2400rpm
